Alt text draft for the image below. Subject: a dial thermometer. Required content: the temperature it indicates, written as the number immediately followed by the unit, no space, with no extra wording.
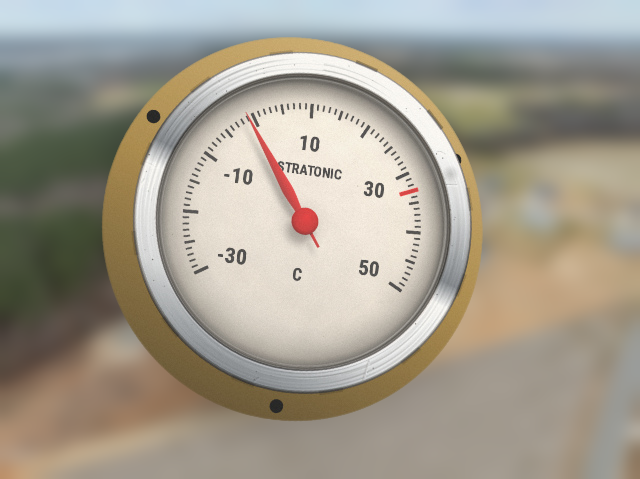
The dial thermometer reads -1°C
